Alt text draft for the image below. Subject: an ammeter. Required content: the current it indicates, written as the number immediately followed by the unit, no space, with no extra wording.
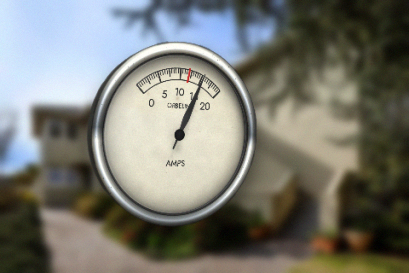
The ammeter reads 15A
